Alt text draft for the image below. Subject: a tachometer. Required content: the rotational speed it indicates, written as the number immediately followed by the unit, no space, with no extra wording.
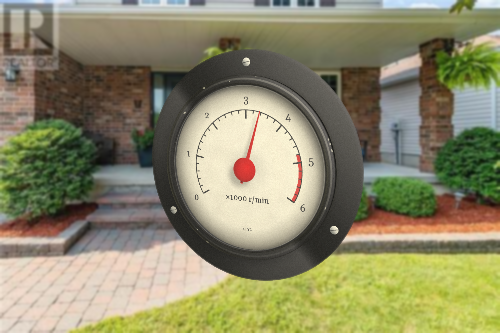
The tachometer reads 3400rpm
